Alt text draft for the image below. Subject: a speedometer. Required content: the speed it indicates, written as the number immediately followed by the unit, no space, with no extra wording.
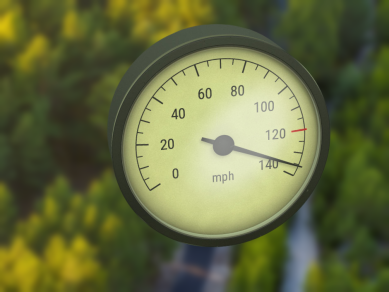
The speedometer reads 135mph
